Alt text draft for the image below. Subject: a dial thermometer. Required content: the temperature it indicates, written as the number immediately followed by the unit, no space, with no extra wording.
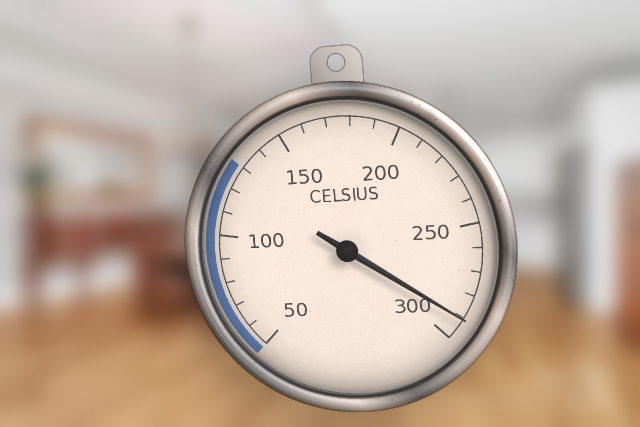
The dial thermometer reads 290°C
